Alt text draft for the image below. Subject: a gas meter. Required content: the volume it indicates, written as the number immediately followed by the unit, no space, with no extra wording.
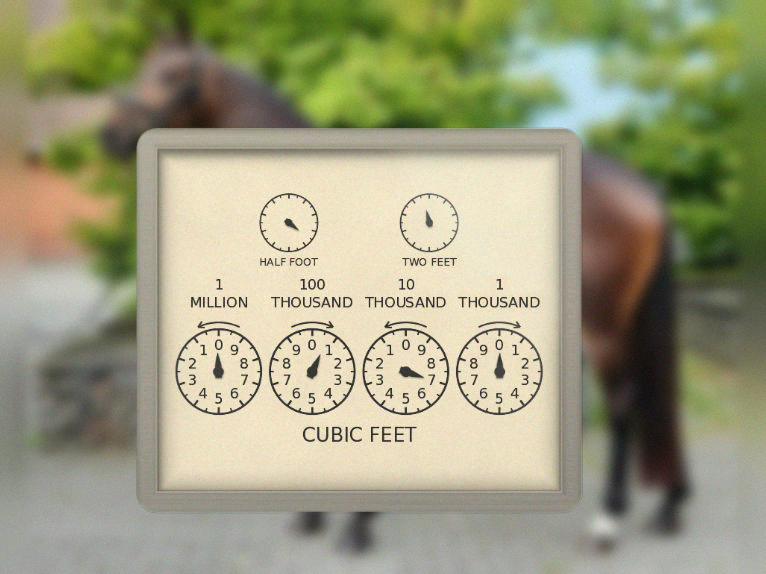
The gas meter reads 7000ft³
